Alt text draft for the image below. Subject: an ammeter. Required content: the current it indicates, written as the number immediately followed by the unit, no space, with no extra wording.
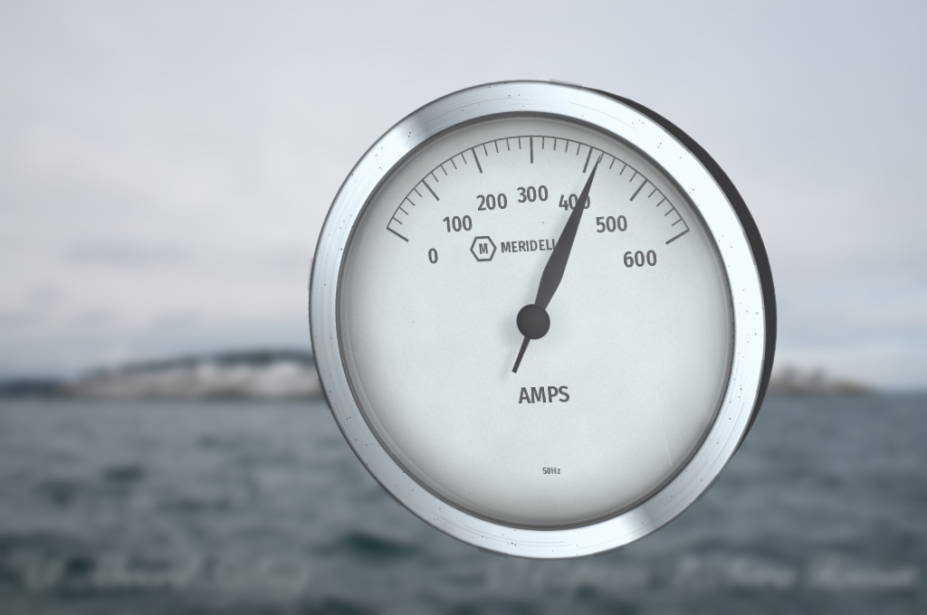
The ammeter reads 420A
